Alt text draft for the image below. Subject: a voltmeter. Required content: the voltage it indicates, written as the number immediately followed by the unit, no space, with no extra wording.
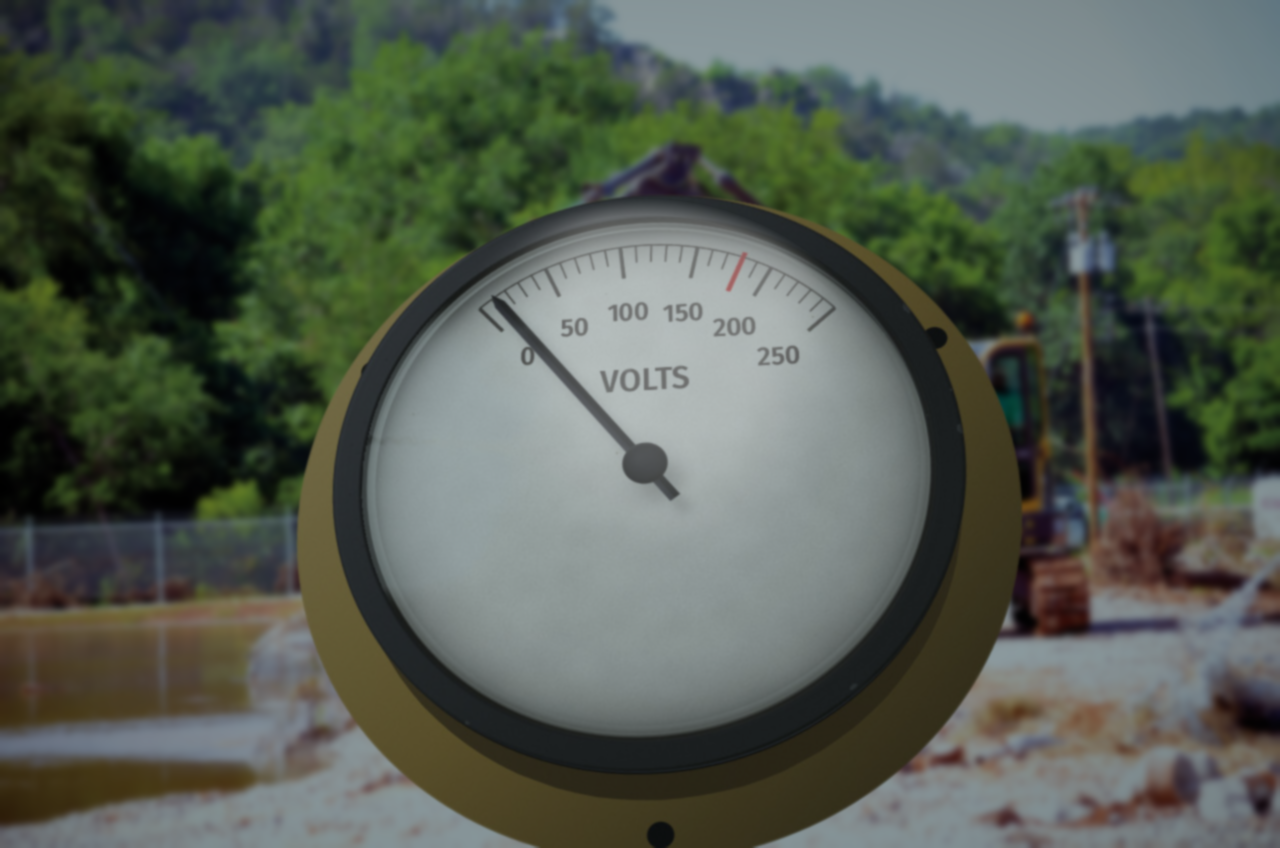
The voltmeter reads 10V
